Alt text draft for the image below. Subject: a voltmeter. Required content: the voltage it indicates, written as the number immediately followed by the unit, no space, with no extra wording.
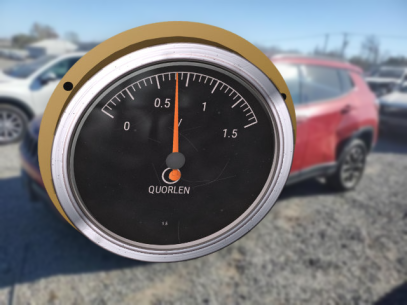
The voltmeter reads 0.65V
